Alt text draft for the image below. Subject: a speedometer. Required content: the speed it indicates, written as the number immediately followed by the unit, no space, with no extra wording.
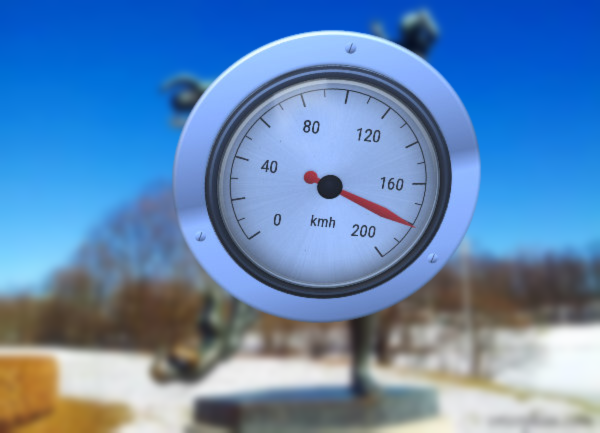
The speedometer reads 180km/h
